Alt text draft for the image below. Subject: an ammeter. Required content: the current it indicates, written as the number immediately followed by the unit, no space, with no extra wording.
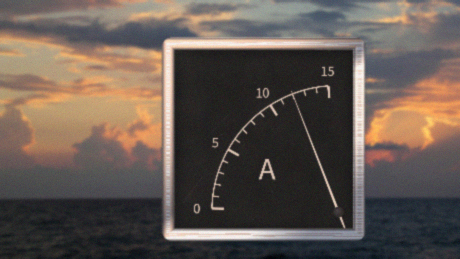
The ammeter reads 12A
